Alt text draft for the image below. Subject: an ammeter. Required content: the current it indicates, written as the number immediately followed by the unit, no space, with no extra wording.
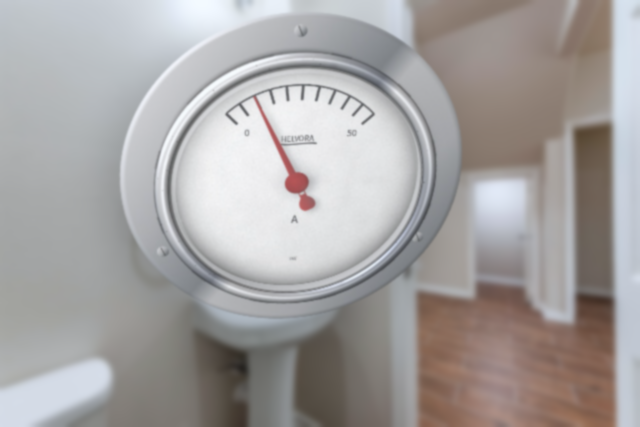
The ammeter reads 10A
